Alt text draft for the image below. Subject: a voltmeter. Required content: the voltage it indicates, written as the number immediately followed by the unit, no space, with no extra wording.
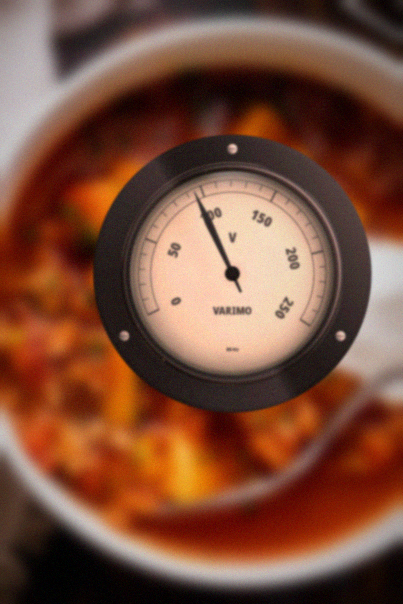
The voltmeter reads 95V
